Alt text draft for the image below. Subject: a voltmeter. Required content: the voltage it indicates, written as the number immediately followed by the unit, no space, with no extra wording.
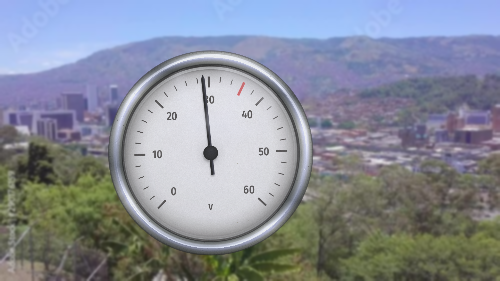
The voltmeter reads 29V
